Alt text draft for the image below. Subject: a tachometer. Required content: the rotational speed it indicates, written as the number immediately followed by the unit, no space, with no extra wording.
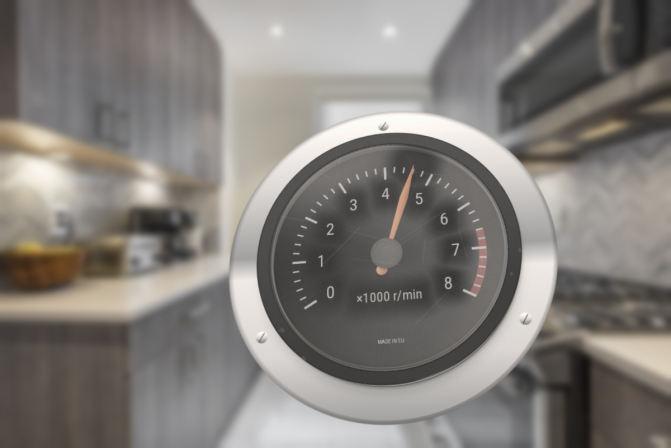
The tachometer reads 4600rpm
